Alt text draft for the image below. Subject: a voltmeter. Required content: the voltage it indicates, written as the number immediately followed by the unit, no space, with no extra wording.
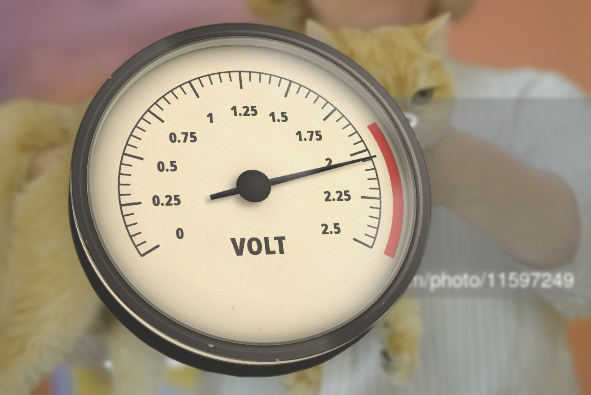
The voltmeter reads 2.05V
